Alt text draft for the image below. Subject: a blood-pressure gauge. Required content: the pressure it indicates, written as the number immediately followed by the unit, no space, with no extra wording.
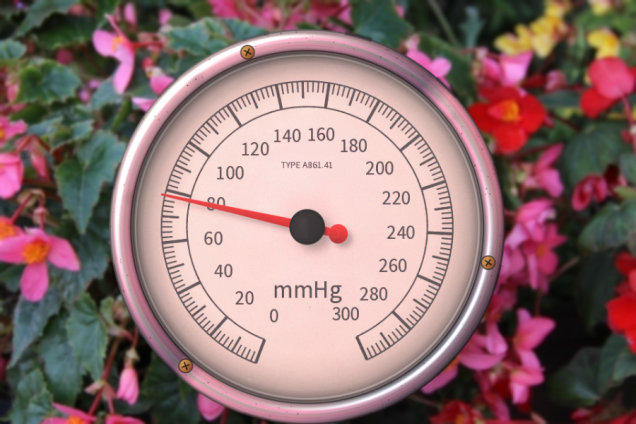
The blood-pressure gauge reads 78mmHg
